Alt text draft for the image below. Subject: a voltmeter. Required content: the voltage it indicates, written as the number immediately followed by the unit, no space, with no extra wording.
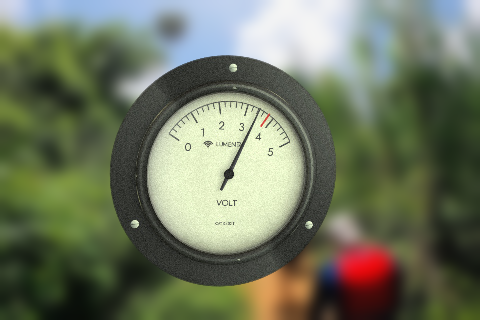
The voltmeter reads 3.4V
